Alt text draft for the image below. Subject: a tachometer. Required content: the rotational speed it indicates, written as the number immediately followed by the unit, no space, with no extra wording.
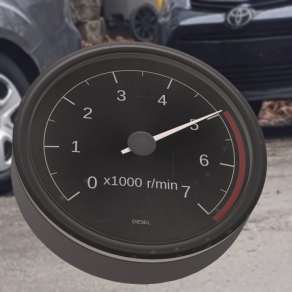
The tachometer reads 5000rpm
